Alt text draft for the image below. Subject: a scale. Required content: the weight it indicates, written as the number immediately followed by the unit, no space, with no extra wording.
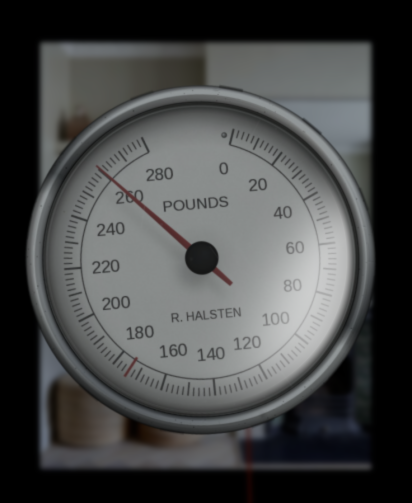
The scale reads 260lb
